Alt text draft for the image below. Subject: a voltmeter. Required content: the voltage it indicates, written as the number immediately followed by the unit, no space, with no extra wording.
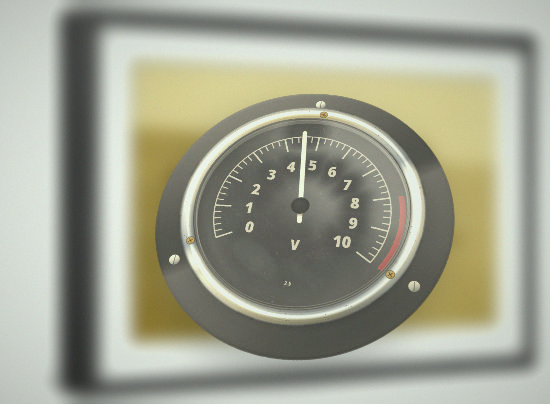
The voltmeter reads 4.6V
